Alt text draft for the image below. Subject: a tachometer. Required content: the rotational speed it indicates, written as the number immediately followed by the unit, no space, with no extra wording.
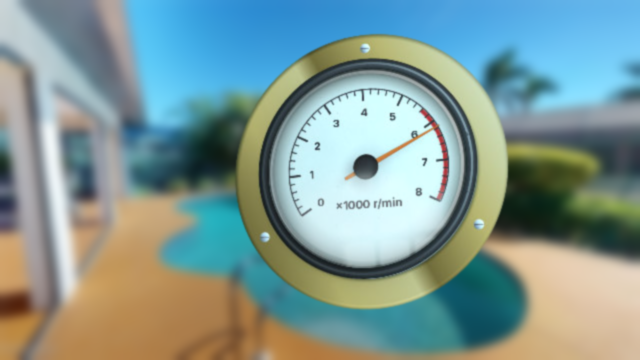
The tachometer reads 6200rpm
